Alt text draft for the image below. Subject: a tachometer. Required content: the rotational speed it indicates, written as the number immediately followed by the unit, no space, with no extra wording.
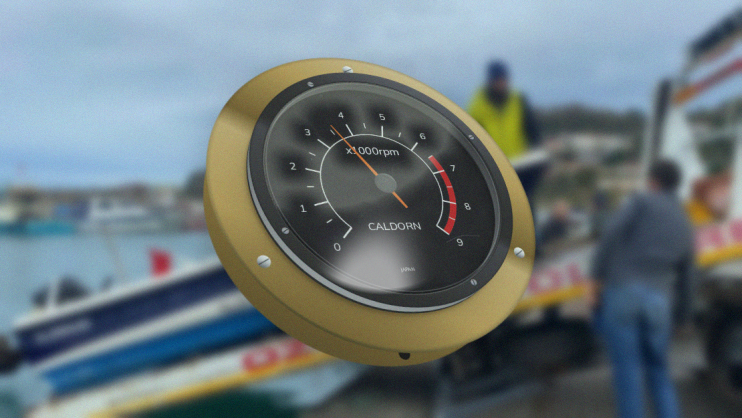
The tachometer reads 3500rpm
